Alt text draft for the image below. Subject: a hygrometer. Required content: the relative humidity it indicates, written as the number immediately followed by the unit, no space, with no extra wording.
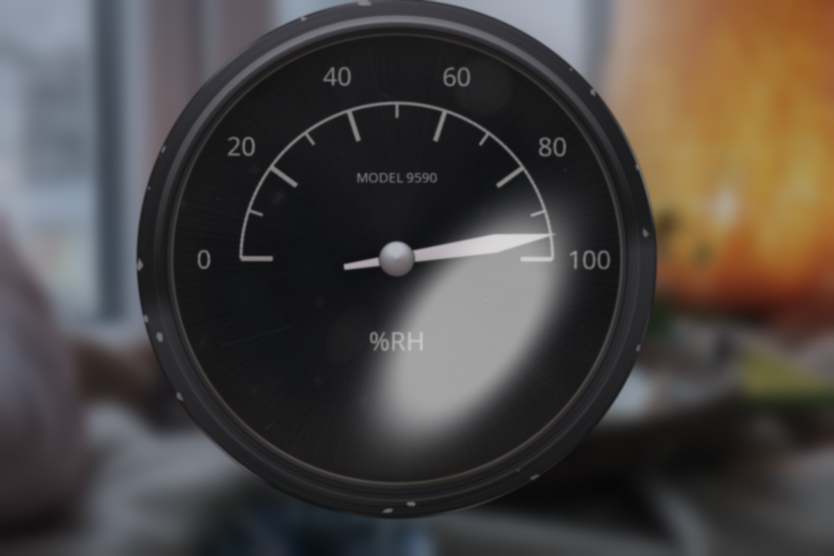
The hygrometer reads 95%
